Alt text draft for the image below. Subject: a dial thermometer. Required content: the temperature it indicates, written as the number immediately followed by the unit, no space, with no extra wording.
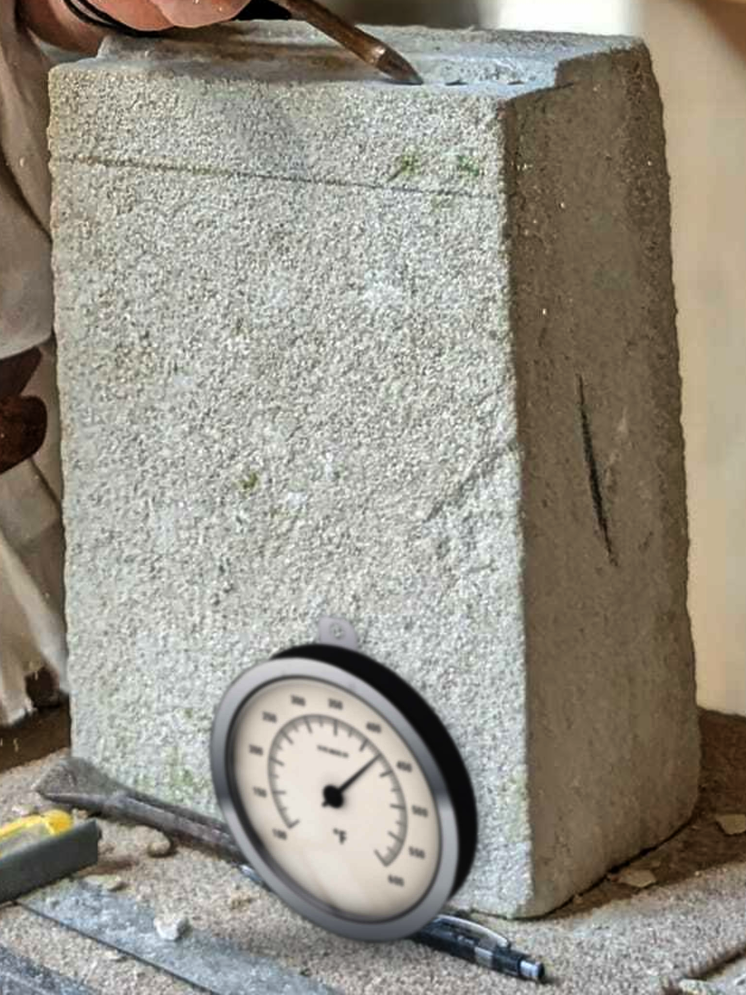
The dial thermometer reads 425°F
